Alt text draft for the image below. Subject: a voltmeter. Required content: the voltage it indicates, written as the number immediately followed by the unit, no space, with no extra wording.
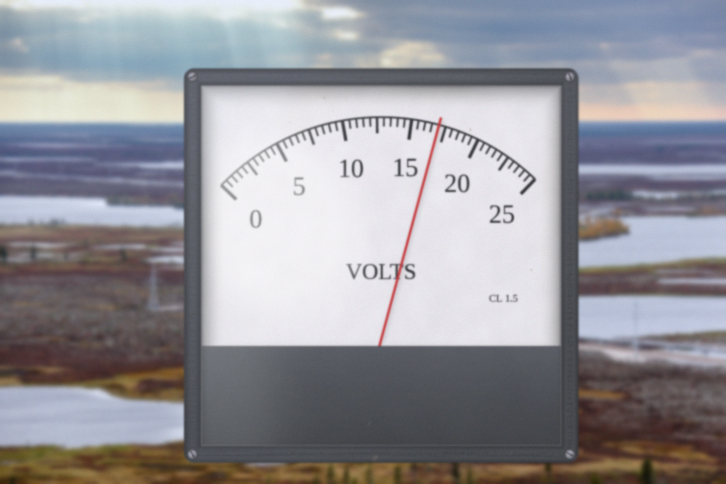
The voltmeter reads 17V
